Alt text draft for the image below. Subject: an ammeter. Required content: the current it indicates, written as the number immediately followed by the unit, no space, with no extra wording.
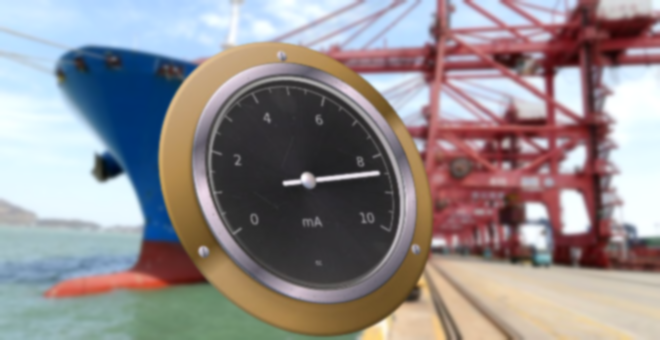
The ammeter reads 8.5mA
